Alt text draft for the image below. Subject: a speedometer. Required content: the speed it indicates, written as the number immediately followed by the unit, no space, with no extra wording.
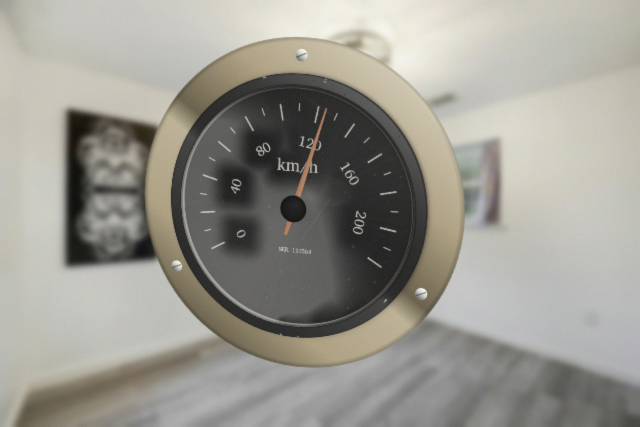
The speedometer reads 125km/h
